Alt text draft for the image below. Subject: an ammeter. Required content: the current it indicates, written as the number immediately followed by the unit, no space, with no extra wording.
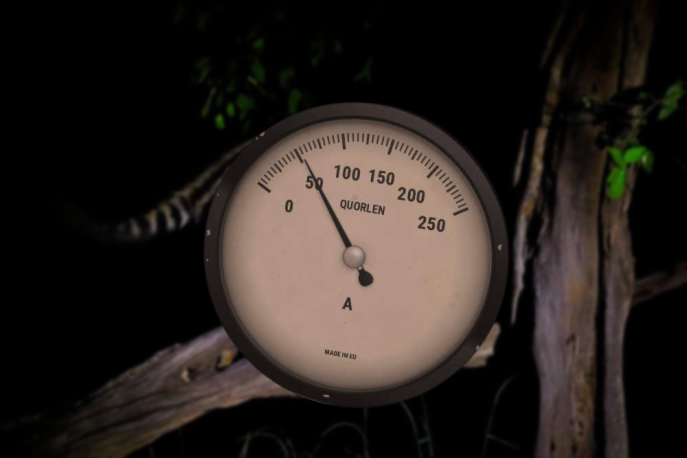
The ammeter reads 55A
